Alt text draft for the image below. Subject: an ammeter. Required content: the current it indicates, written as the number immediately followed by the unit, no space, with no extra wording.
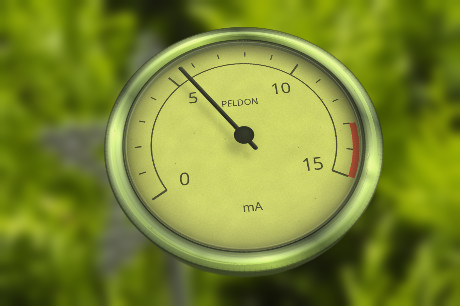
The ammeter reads 5.5mA
